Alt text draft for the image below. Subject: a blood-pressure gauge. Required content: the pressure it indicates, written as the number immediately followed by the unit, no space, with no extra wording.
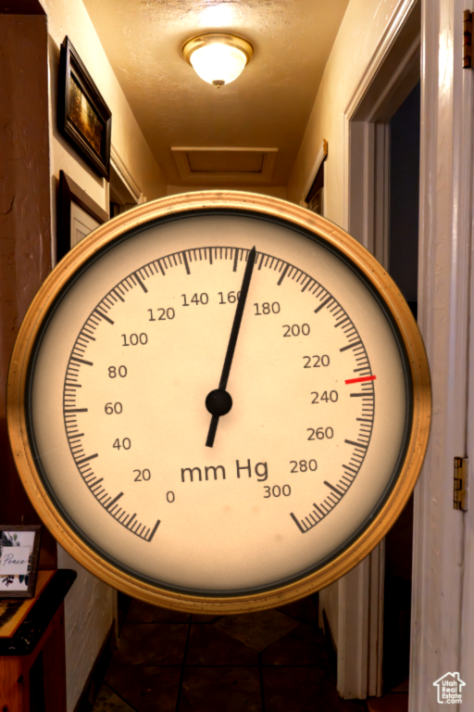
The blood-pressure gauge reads 166mmHg
